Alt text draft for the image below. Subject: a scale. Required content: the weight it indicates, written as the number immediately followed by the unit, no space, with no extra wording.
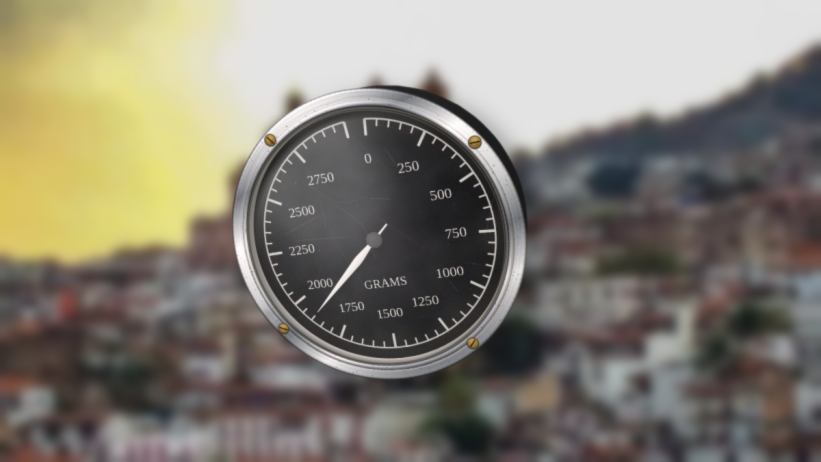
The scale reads 1900g
